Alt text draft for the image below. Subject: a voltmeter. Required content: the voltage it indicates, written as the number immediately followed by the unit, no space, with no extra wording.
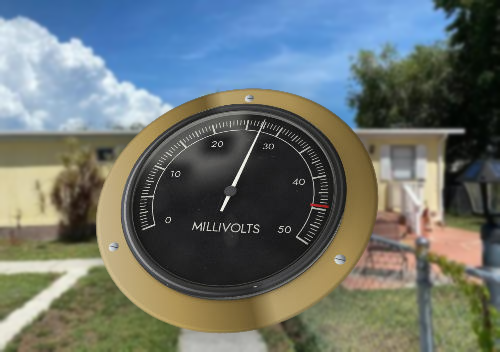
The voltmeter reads 27.5mV
